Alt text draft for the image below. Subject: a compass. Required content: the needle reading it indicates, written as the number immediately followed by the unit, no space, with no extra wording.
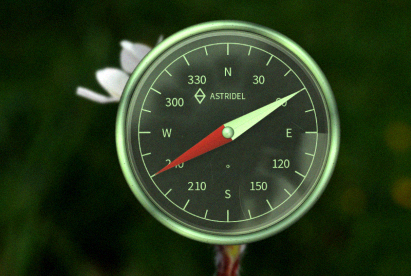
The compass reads 240°
